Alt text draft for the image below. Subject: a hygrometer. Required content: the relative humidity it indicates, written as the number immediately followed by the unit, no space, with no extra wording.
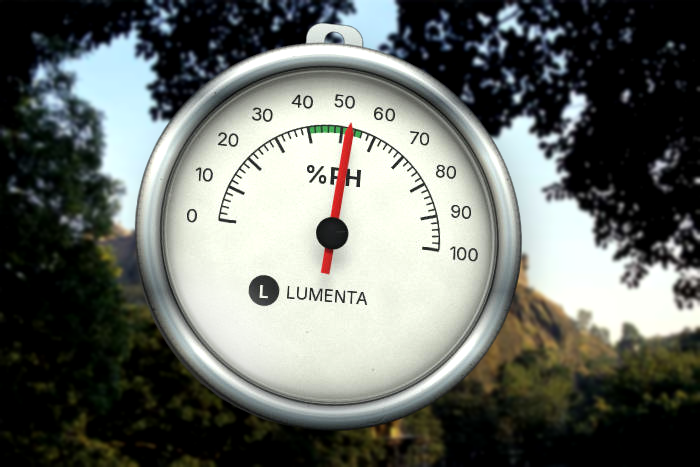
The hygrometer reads 52%
